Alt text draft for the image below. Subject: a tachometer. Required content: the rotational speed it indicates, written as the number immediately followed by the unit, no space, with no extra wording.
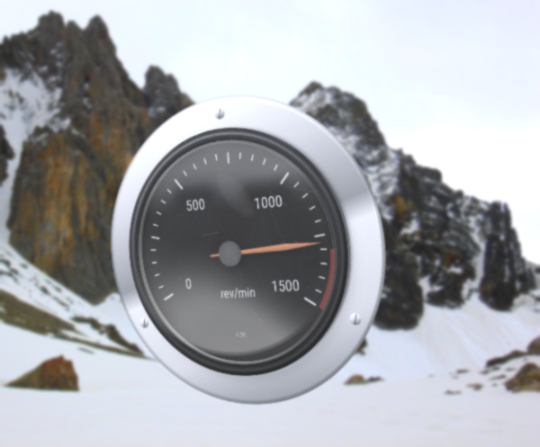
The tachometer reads 1275rpm
